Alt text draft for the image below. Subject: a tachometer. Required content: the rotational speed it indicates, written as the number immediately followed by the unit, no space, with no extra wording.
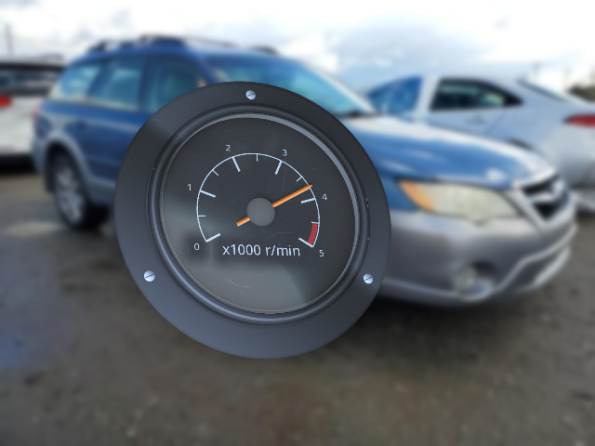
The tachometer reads 3750rpm
